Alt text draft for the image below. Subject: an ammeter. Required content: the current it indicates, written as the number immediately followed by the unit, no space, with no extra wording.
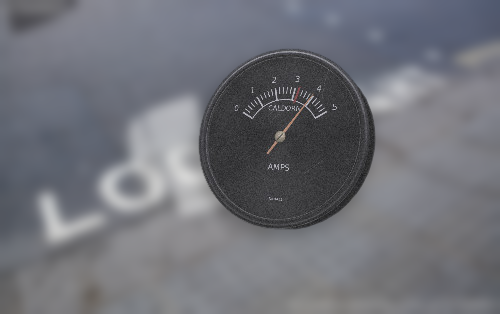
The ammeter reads 4A
